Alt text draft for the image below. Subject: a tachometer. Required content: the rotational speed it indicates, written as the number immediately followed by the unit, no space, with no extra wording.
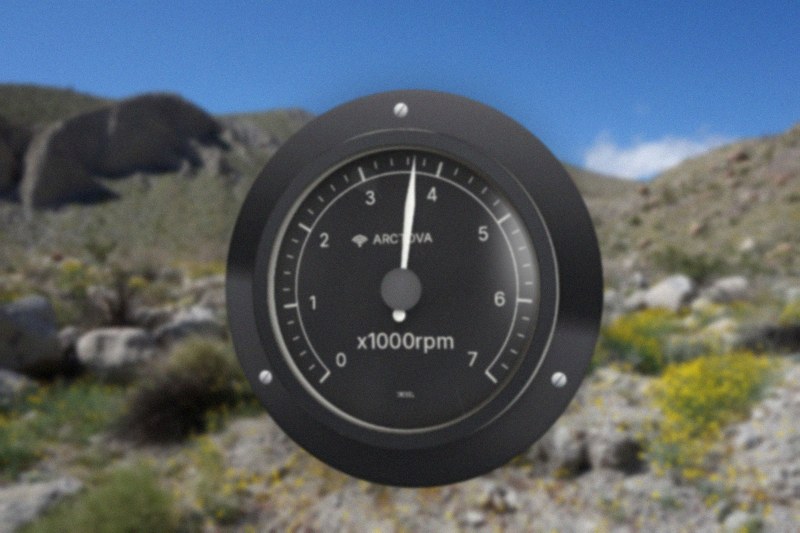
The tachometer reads 3700rpm
